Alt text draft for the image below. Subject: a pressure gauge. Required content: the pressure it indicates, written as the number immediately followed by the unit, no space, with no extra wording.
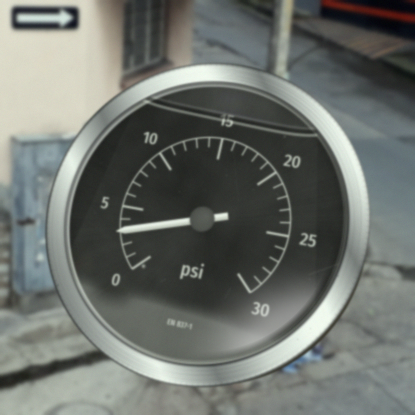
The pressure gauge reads 3psi
